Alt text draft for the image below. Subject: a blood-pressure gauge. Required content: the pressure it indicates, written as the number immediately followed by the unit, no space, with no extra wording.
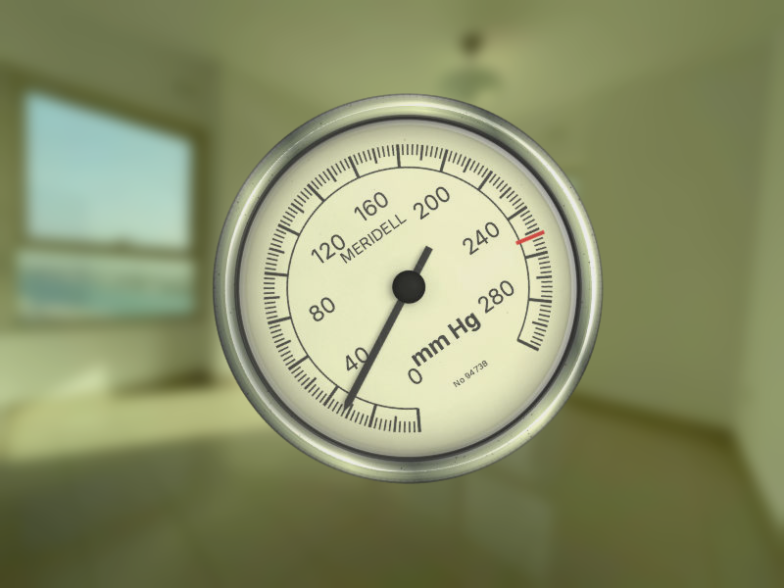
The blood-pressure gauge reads 32mmHg
